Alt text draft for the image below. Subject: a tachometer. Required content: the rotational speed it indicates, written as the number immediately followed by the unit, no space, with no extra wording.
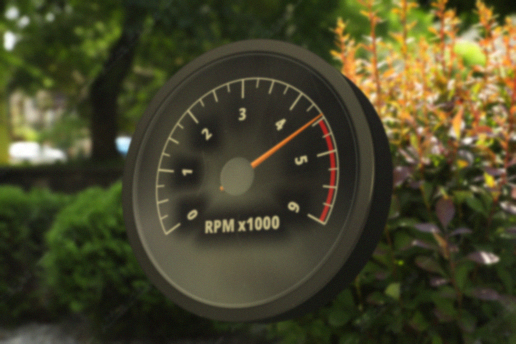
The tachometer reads 4500rpm
